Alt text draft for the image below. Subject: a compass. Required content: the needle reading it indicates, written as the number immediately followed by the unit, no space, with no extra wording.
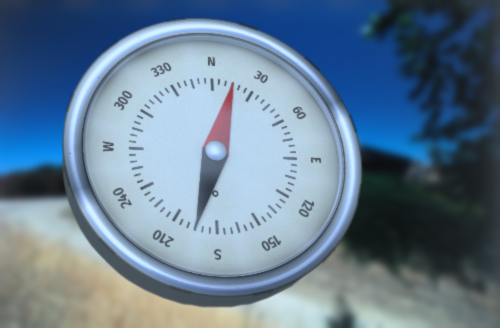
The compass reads 15°
